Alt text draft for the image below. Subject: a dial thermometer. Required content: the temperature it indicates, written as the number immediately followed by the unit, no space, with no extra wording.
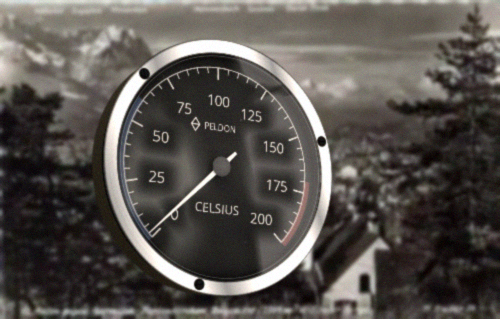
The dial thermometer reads 2.5°C
